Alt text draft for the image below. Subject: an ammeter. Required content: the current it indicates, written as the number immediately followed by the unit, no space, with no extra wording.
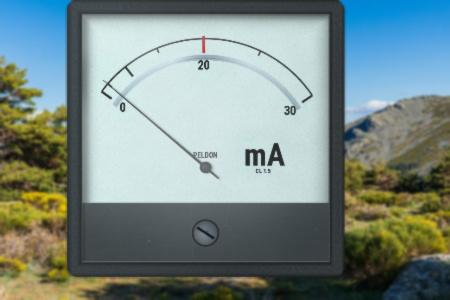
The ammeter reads 5mA
